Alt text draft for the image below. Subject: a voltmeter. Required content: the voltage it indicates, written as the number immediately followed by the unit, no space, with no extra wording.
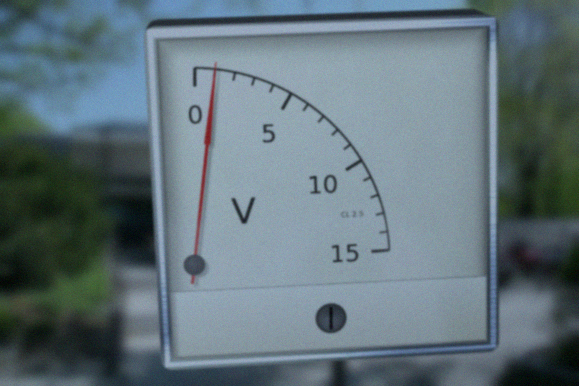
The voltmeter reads 1V
